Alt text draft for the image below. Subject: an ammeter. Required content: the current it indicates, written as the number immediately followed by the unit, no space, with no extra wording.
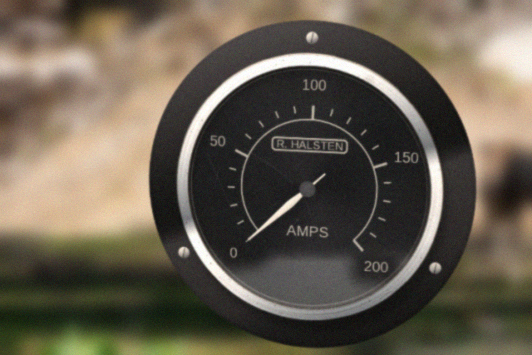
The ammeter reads 0A
